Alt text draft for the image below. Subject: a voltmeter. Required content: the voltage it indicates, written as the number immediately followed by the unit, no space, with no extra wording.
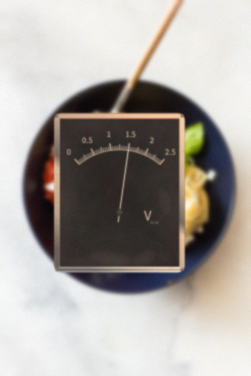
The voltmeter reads 1.5V
